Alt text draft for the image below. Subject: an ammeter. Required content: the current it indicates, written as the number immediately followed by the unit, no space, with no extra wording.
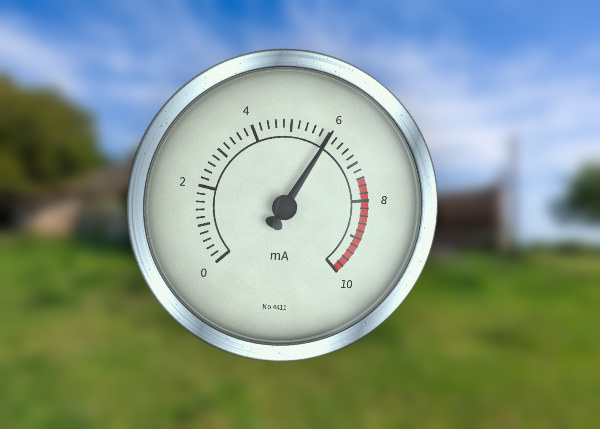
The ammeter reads 6mA
